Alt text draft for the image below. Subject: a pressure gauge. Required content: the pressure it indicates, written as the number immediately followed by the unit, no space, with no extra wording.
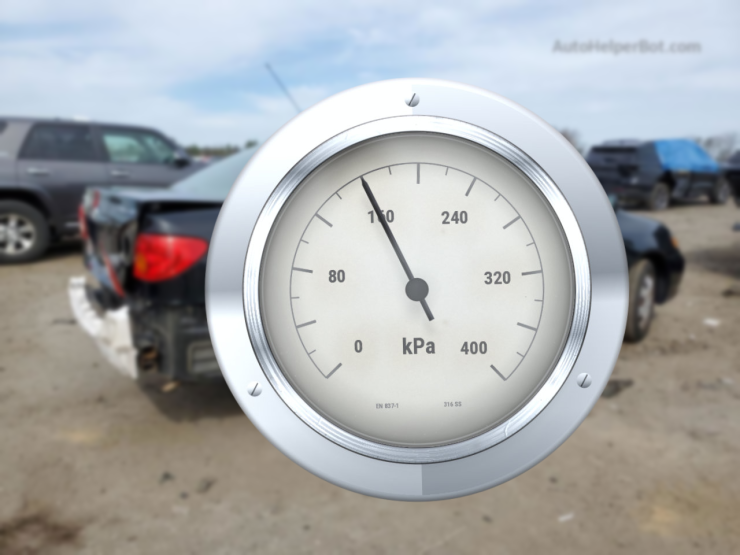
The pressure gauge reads 160kPa
